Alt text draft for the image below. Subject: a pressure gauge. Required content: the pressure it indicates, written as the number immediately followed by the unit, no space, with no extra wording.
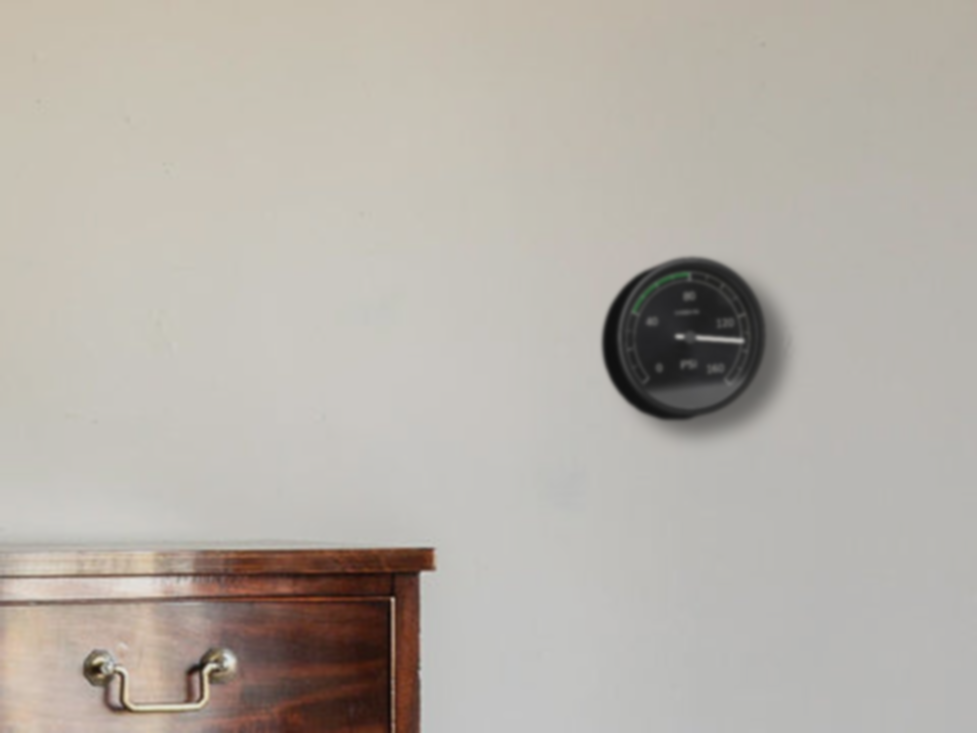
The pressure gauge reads 135psi
